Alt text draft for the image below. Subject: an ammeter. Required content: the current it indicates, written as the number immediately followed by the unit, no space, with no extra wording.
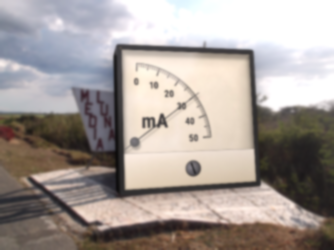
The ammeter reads 30mA
